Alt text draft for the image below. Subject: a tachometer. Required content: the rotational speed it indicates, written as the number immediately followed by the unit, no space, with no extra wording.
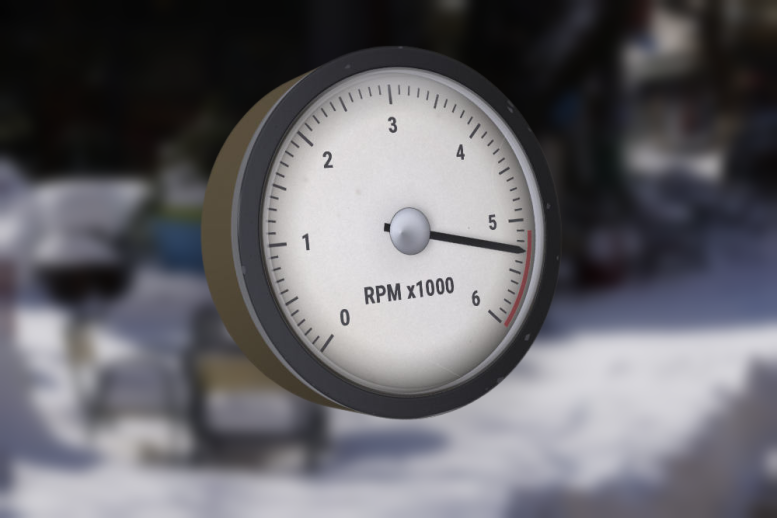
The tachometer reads 5300rpm
